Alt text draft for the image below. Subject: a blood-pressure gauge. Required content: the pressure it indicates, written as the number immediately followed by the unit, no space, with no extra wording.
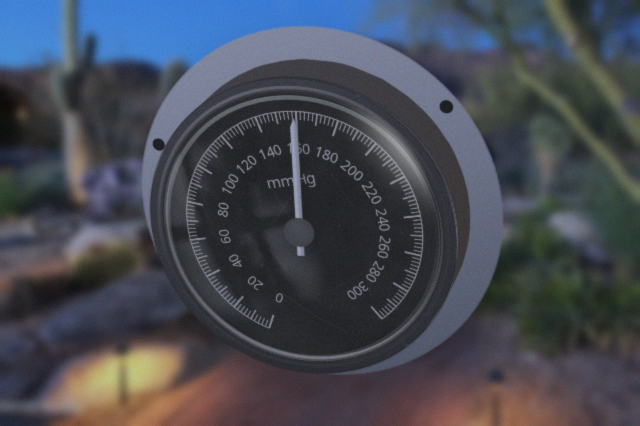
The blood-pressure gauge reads 160mmHg
